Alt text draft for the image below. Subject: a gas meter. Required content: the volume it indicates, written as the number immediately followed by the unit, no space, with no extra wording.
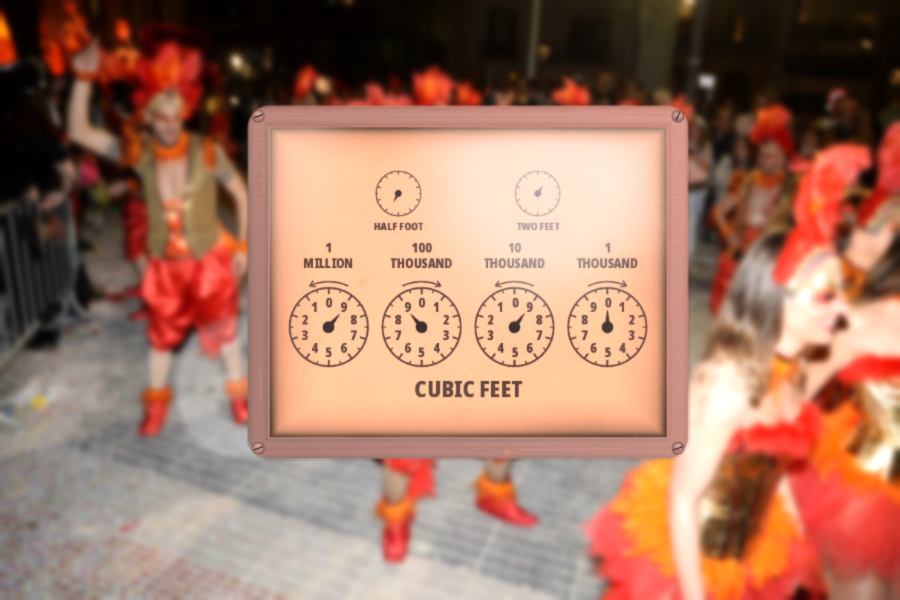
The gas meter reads 889000ft³
